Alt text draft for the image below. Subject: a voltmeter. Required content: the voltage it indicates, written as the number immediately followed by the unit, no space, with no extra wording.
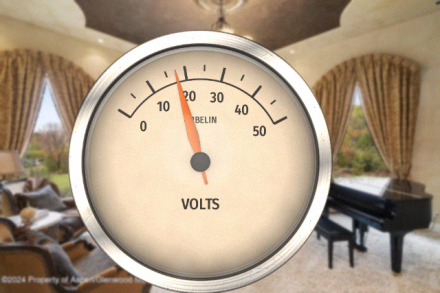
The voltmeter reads 17.5V
